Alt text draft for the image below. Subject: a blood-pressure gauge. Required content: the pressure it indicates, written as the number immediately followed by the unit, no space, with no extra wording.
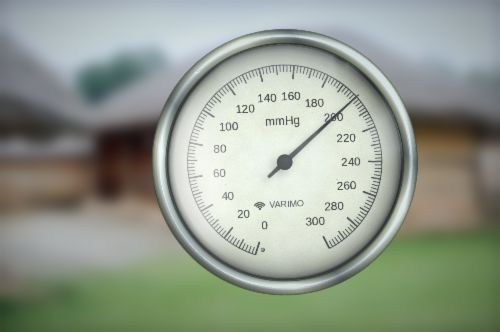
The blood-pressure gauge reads 200mmHg
